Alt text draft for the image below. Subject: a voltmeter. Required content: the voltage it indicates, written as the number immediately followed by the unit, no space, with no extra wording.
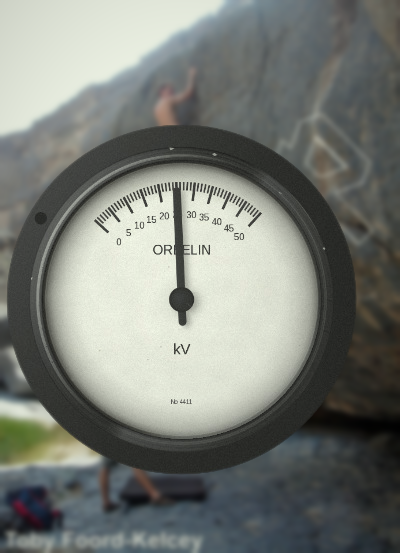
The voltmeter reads 25kV
